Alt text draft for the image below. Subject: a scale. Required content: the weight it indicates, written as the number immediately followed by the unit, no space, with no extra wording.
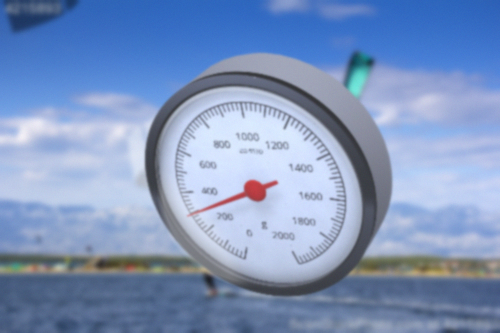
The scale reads 300g
